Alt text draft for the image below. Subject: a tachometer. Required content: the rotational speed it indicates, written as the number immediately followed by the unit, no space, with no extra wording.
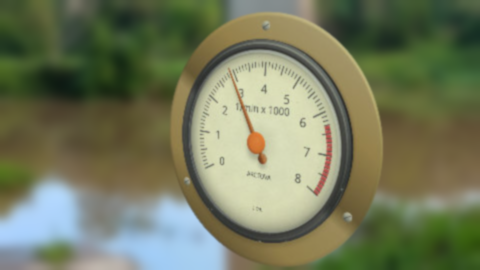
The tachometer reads 3000rpm
